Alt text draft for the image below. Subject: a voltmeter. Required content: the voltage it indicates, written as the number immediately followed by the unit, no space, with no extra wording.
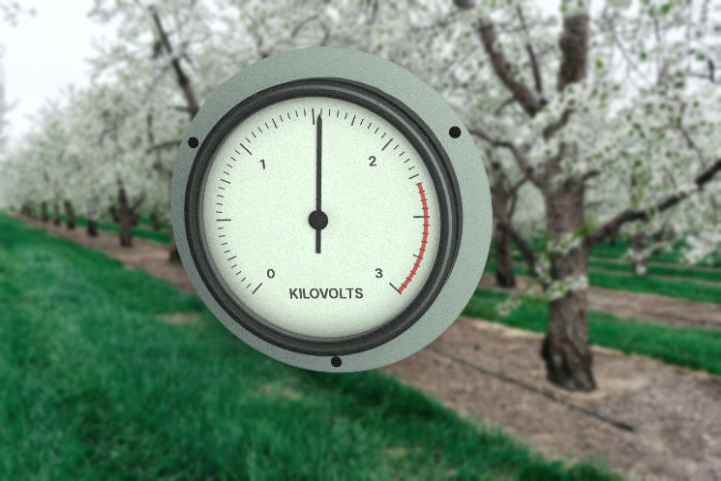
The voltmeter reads 1.55kV
